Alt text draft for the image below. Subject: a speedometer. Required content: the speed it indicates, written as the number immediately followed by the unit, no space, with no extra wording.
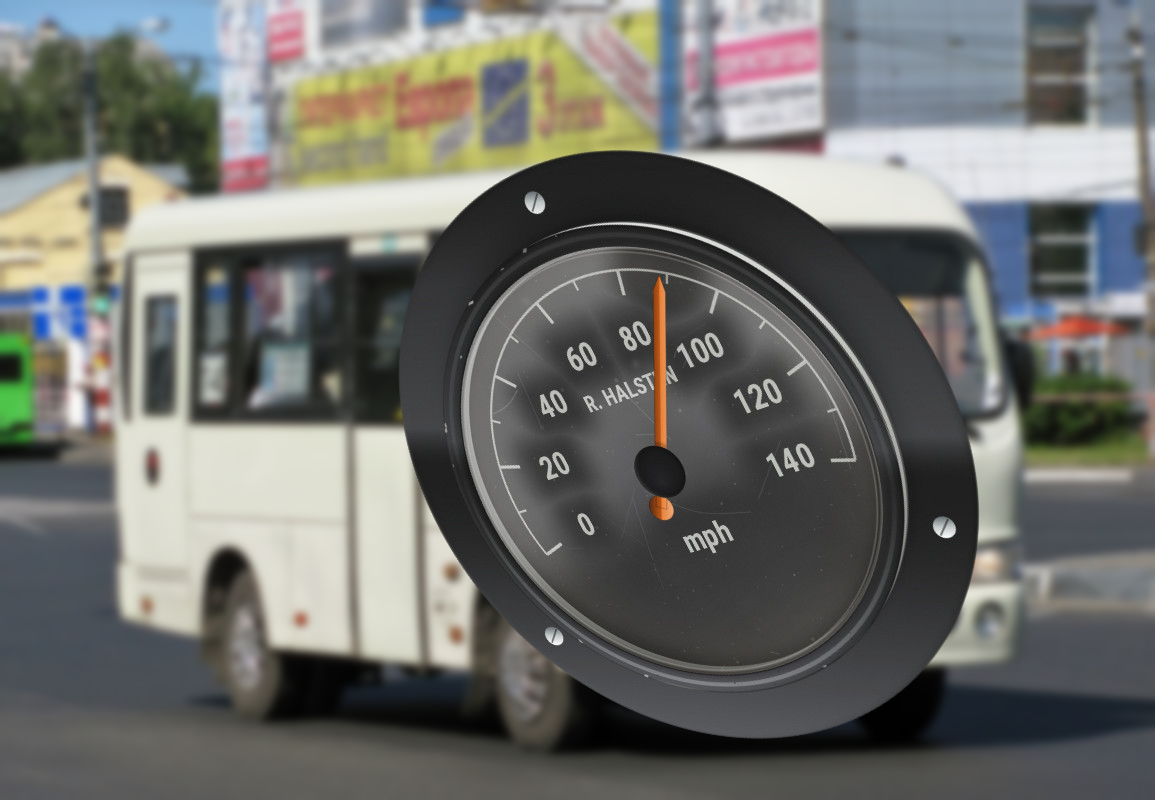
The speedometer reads 90mph
